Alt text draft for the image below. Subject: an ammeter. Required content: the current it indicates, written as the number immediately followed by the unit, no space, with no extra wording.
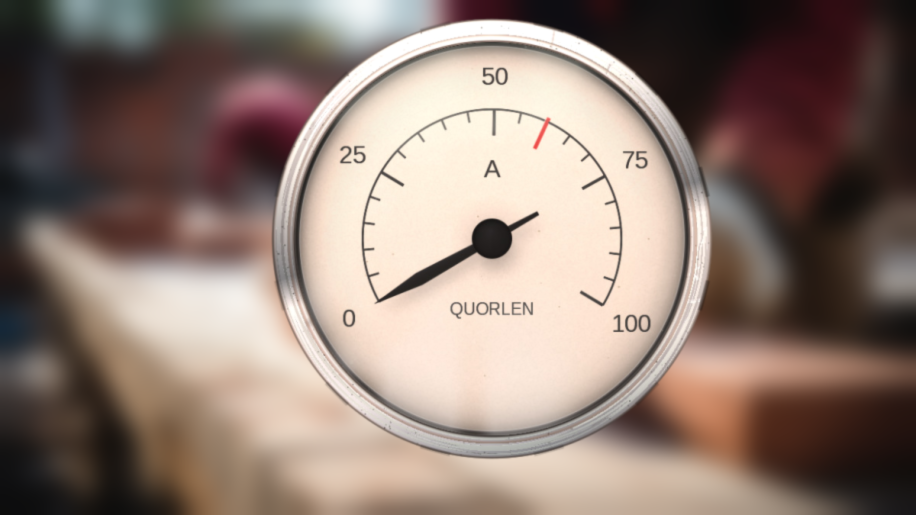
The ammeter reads 0A
